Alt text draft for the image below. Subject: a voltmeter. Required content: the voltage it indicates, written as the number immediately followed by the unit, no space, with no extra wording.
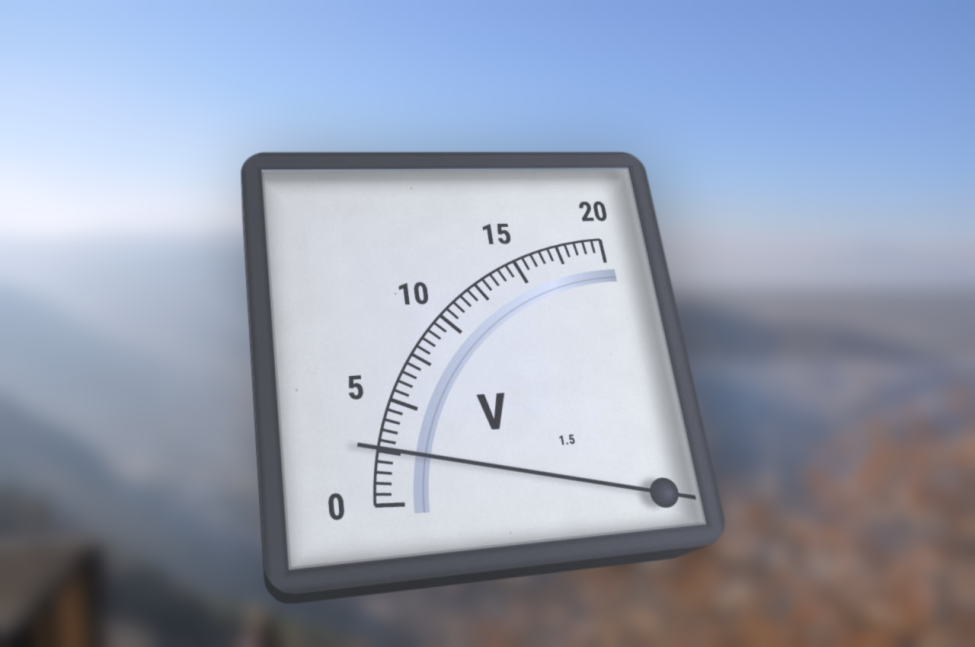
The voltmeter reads 2.5V
